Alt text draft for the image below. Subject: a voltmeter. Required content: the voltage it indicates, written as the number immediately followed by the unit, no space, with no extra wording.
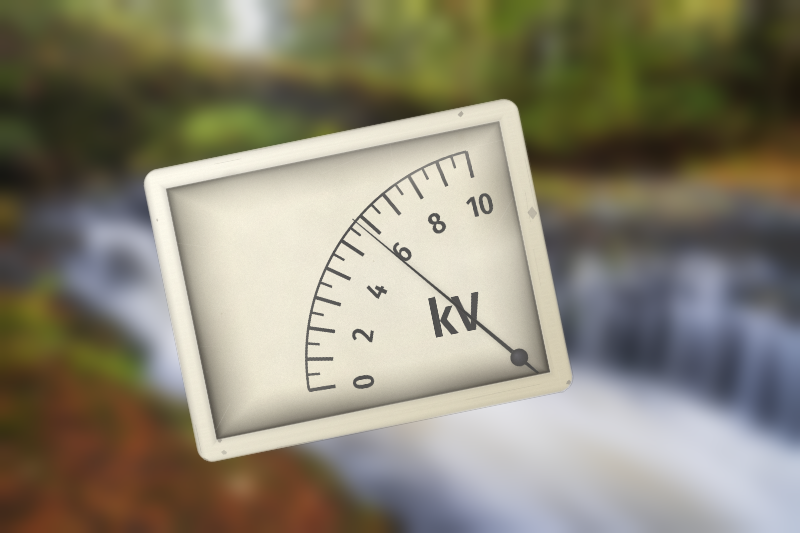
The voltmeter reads 5.75kV
